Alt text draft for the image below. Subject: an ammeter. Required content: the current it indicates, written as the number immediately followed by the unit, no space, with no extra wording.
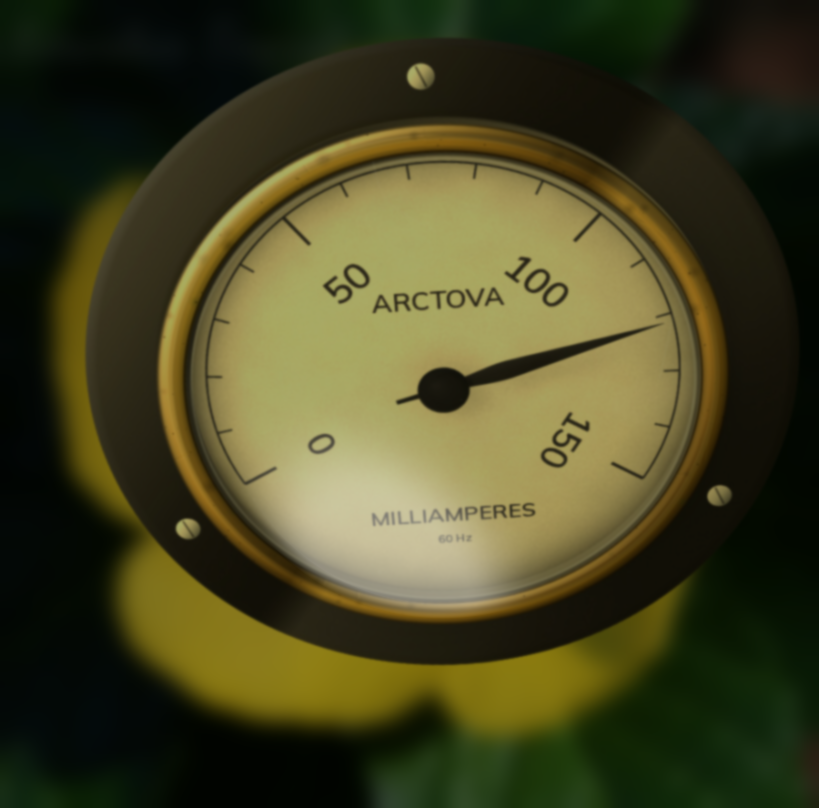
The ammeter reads 120mA
